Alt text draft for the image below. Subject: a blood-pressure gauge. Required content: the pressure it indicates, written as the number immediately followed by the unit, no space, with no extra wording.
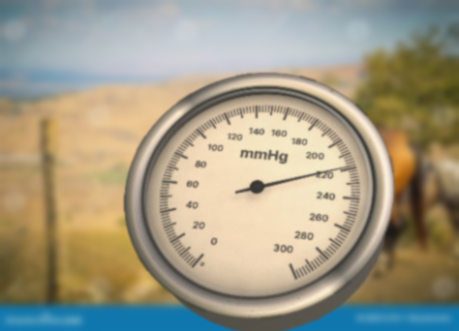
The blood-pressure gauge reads 220mmHg
